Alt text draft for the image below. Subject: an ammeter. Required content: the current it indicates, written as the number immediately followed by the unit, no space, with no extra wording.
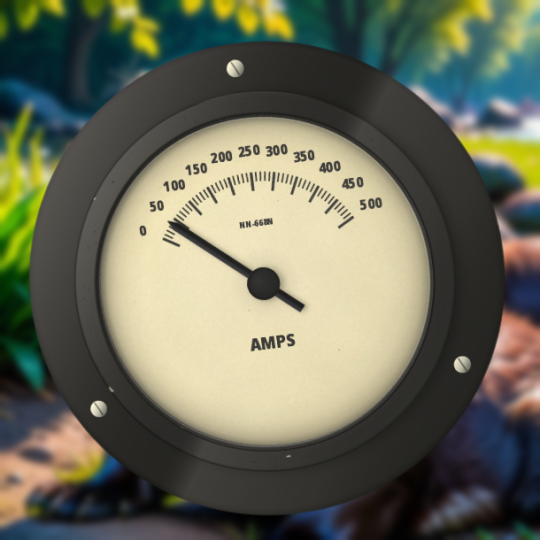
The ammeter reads 40A
